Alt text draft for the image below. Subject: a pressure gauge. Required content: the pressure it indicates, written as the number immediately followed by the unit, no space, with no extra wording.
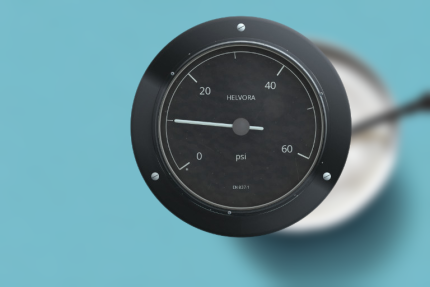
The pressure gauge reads 10psi
